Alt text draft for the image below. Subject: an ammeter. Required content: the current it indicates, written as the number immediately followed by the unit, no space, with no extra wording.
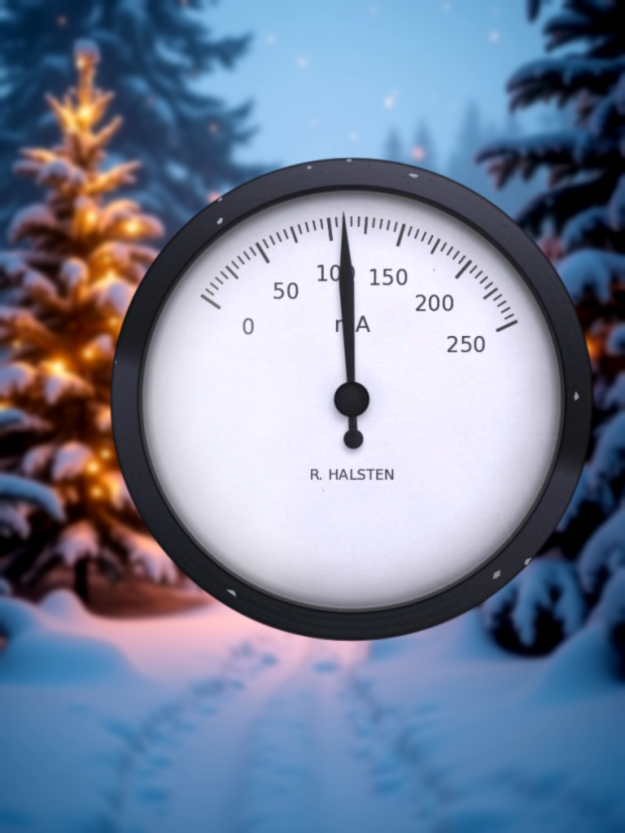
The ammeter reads 110mA
